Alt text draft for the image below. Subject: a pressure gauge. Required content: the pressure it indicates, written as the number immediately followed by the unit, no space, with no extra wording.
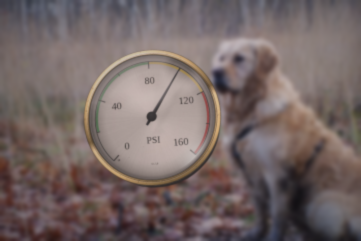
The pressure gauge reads 100psi
